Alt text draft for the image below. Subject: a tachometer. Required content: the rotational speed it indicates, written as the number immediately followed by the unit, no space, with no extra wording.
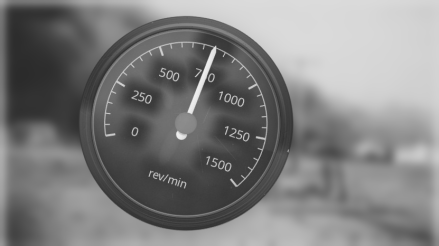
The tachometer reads 750rpm
